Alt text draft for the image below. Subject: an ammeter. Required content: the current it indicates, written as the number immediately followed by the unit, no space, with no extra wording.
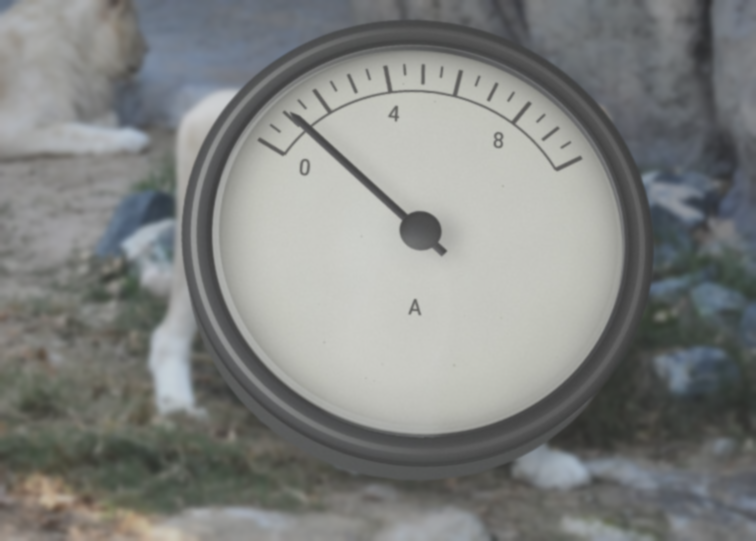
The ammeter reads 1A
